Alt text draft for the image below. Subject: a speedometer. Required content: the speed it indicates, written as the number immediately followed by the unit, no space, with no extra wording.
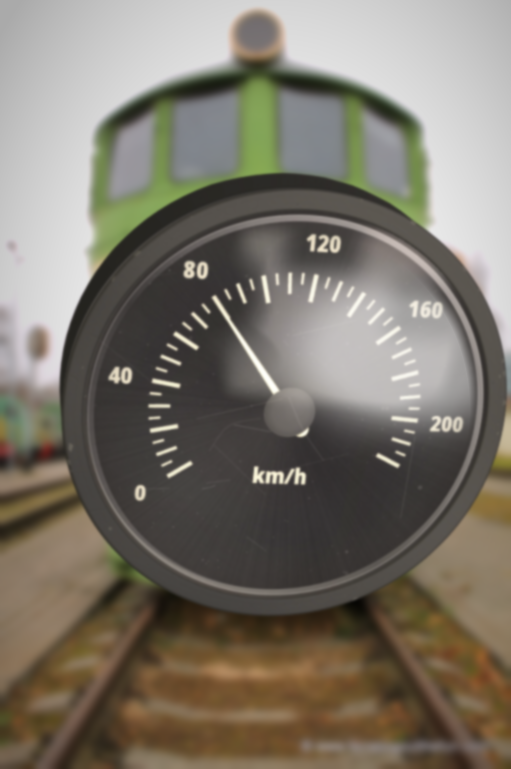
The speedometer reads 80km/h
